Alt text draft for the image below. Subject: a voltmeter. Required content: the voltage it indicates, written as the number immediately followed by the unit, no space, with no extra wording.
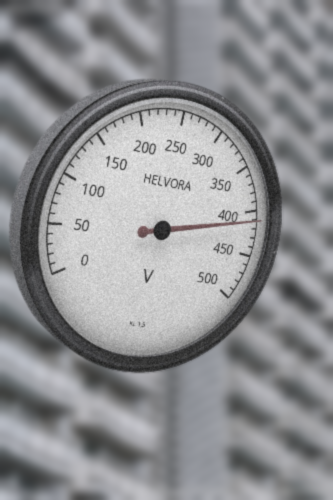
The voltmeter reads 410V
